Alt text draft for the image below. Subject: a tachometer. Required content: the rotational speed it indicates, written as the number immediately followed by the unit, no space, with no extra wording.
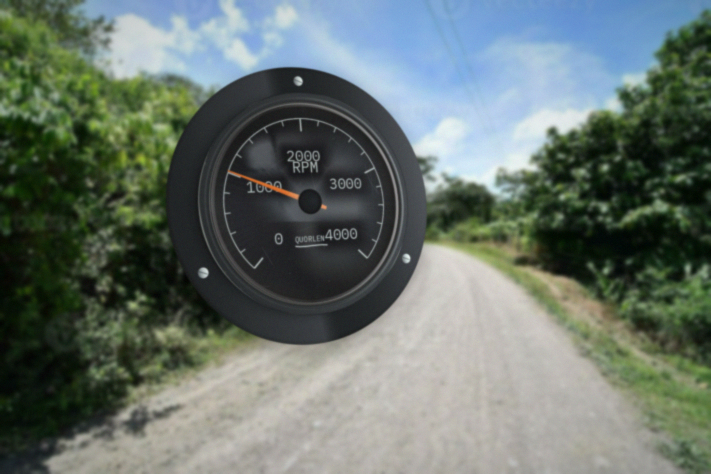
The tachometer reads 1000rpm
